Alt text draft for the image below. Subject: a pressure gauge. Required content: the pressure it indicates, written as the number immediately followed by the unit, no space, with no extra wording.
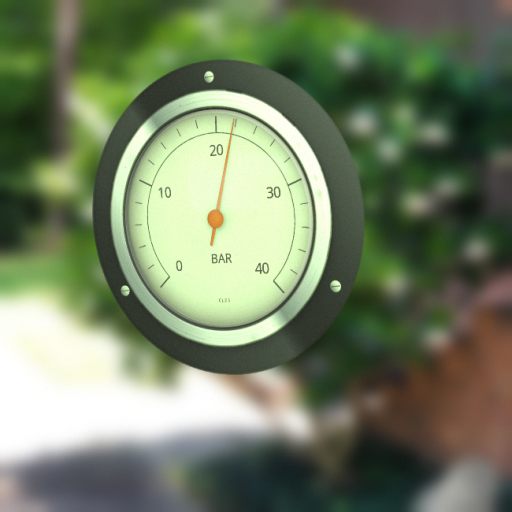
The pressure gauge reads 22bar
